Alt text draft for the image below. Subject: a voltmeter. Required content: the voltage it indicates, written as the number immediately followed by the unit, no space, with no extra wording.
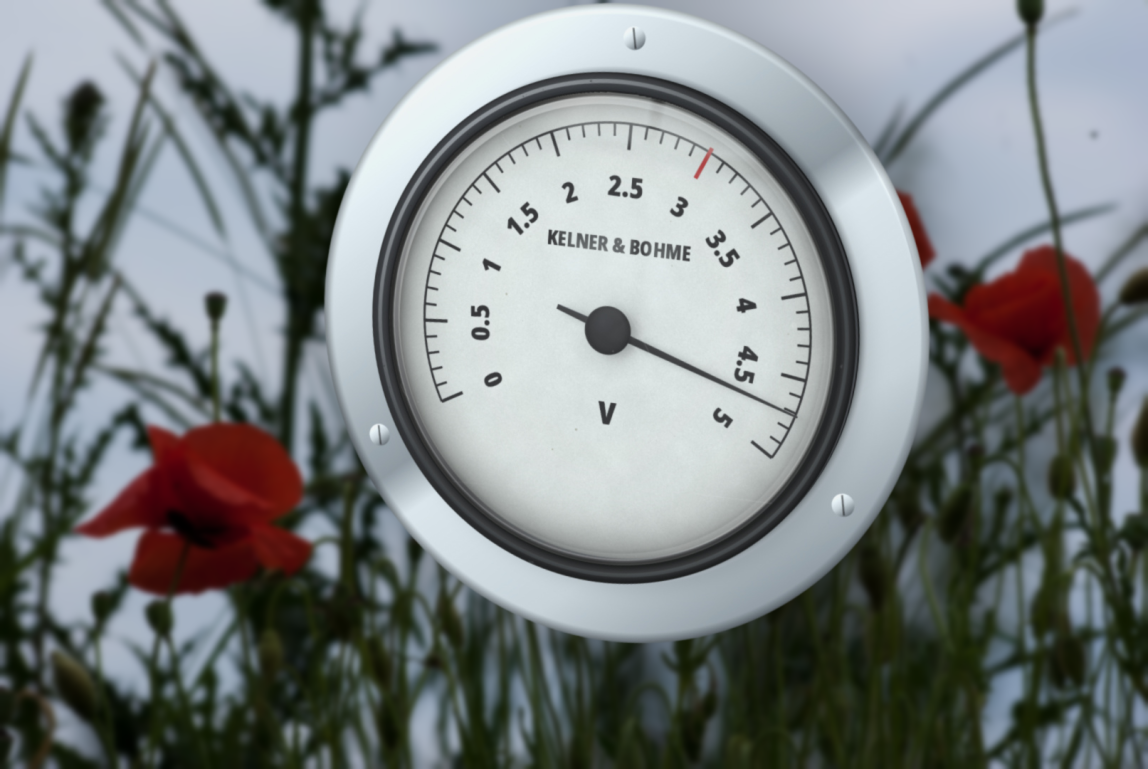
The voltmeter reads 4.7V
